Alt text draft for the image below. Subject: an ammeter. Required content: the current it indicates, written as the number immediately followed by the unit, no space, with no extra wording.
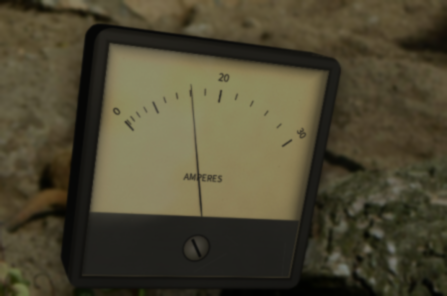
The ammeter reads 16A
